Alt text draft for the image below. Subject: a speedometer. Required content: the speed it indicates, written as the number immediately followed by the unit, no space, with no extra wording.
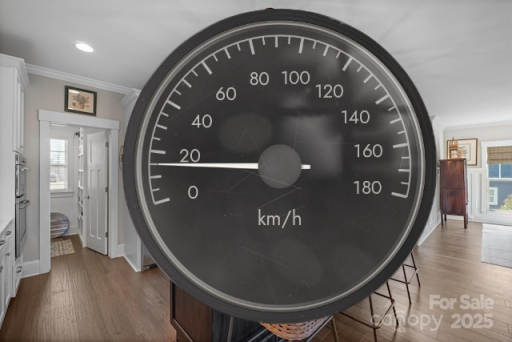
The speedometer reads 15km/h
